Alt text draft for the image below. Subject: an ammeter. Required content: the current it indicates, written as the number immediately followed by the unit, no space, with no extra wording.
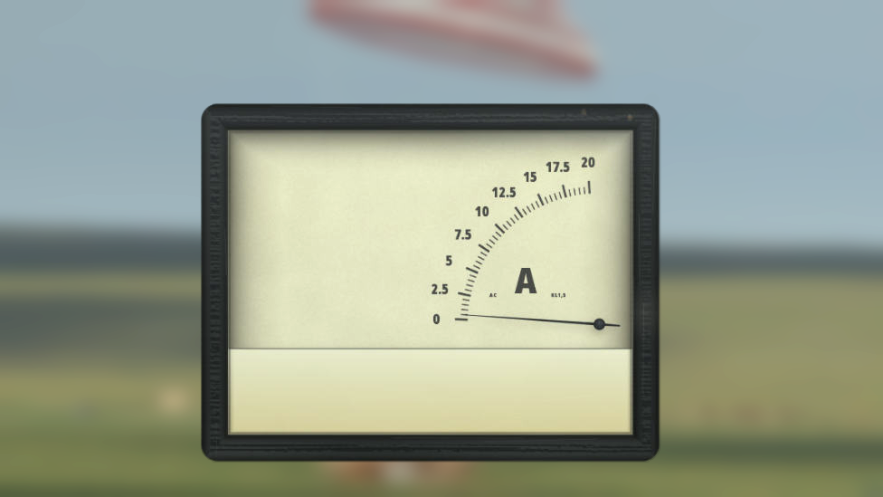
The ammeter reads 0.5A
